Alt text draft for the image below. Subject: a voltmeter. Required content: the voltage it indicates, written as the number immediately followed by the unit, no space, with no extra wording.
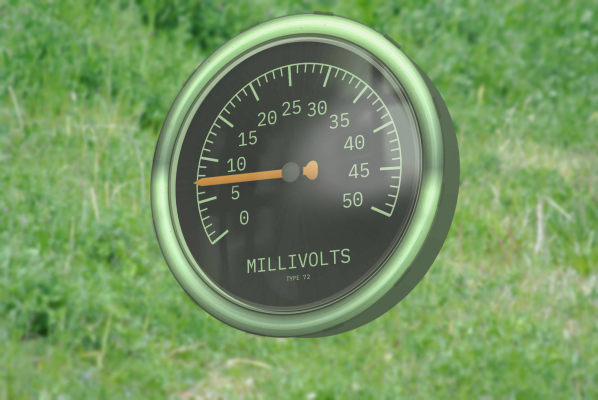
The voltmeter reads 7mV
